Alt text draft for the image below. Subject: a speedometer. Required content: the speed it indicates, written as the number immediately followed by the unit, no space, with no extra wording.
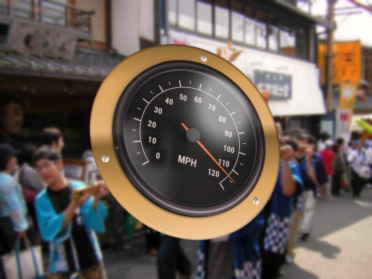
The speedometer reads 115mph
